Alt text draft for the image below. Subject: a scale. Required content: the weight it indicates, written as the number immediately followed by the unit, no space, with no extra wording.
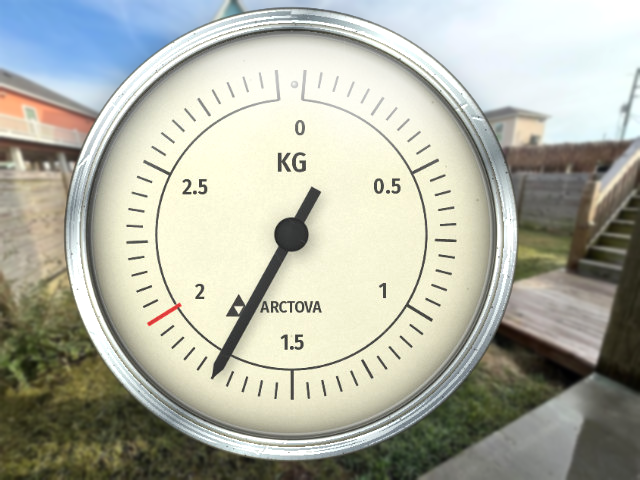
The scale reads 1.75kg
